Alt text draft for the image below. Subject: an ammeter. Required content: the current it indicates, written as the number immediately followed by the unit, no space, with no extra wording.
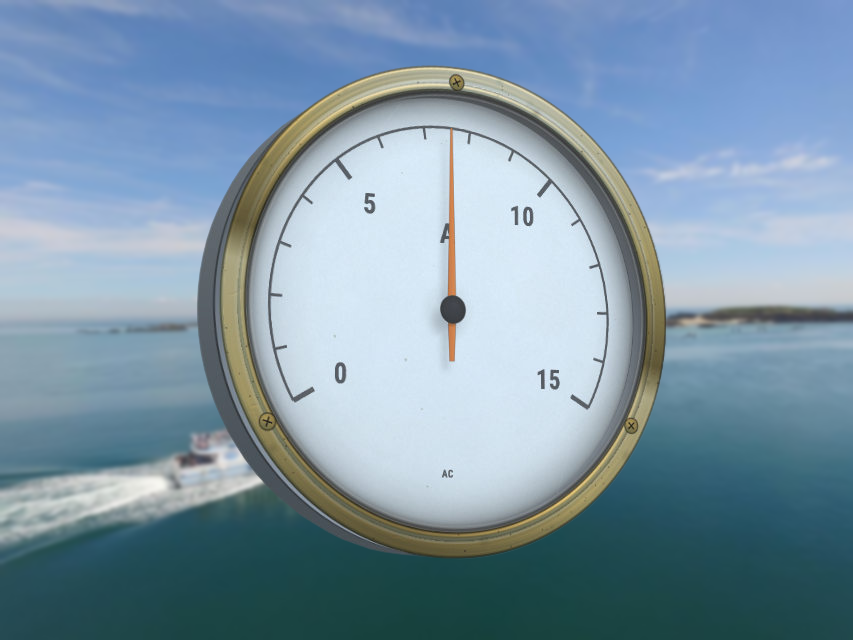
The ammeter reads 7.5A
